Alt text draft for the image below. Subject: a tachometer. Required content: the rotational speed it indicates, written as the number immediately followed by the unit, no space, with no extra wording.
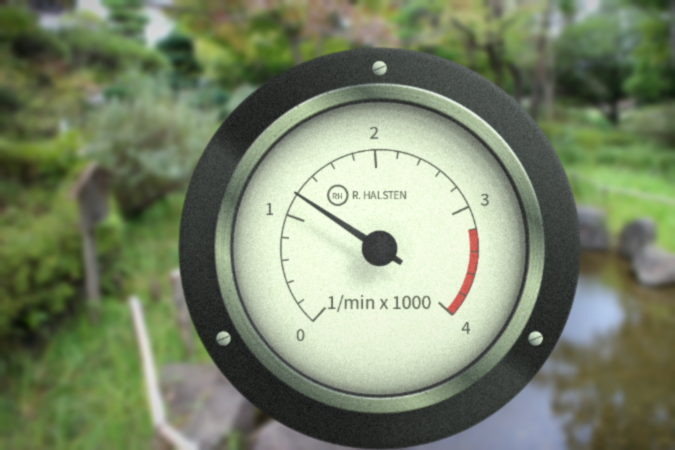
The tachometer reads 1200rpm
